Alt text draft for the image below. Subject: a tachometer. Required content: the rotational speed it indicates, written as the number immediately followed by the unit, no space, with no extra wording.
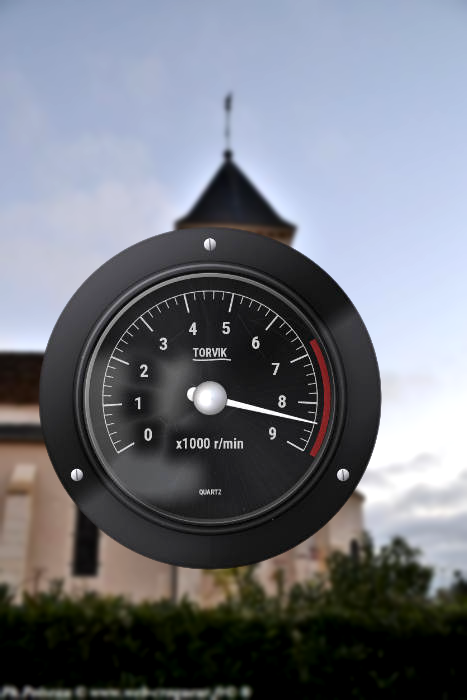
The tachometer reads 8400rpm
